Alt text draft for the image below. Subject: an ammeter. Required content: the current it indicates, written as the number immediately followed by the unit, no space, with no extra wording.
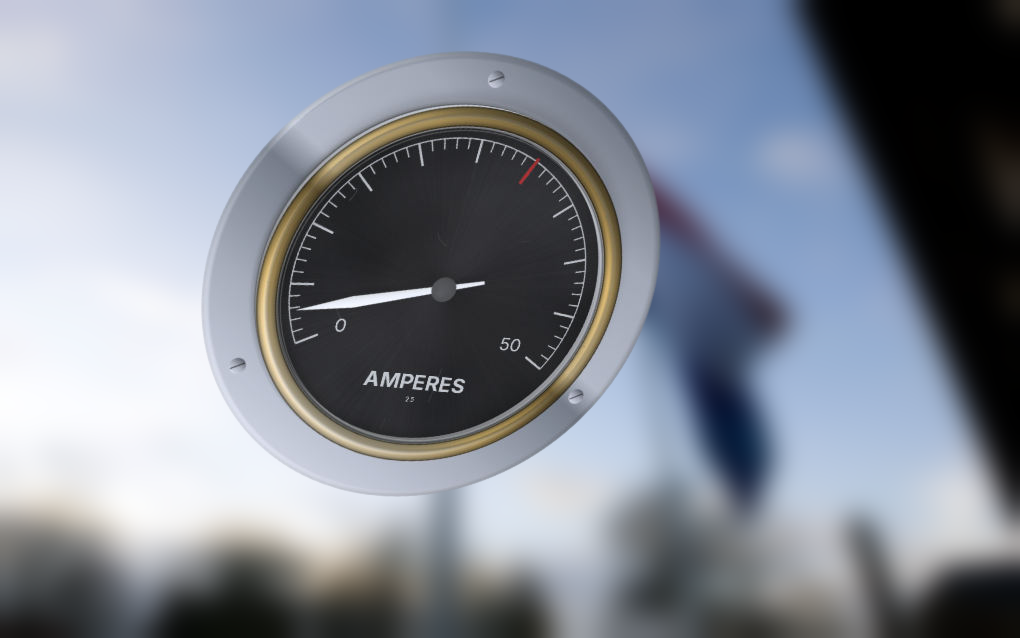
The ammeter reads 3A
